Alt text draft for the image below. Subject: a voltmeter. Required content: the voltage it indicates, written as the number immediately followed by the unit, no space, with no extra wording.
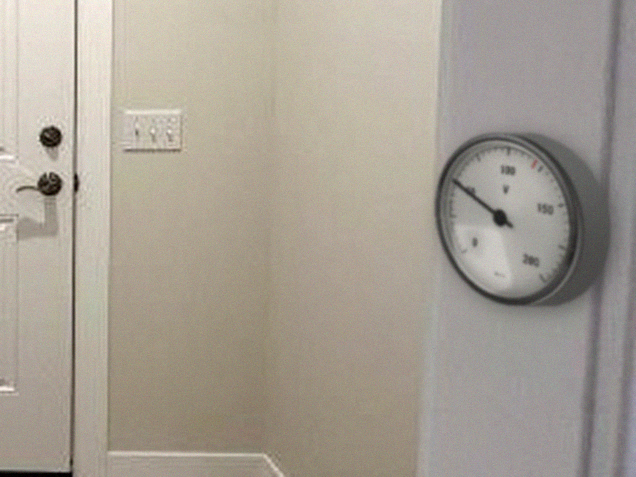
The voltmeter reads 50V
